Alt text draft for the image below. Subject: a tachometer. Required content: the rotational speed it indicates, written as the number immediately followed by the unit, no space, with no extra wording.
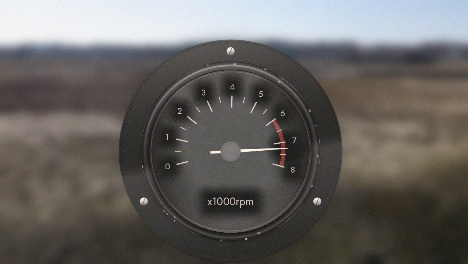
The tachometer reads 7250rpm
